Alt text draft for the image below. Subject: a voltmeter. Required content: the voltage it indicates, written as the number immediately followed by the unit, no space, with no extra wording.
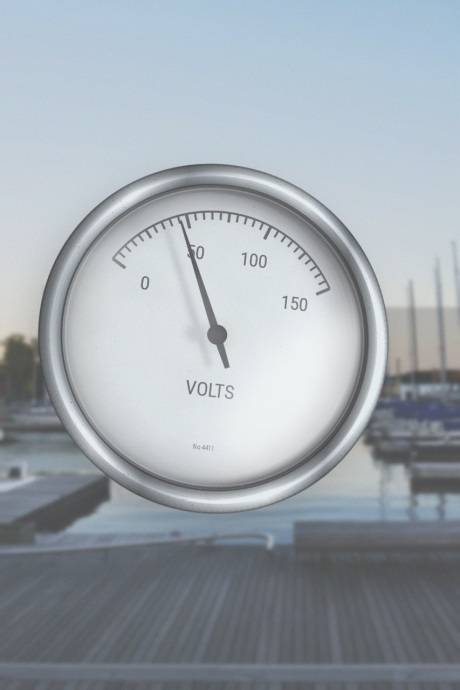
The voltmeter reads 45V
